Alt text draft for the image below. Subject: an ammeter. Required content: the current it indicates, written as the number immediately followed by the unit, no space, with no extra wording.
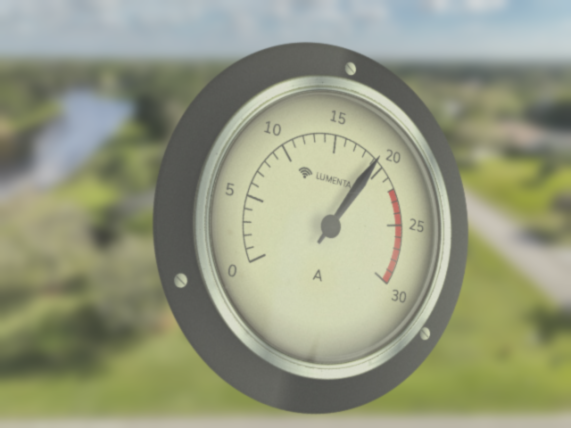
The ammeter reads 19A
